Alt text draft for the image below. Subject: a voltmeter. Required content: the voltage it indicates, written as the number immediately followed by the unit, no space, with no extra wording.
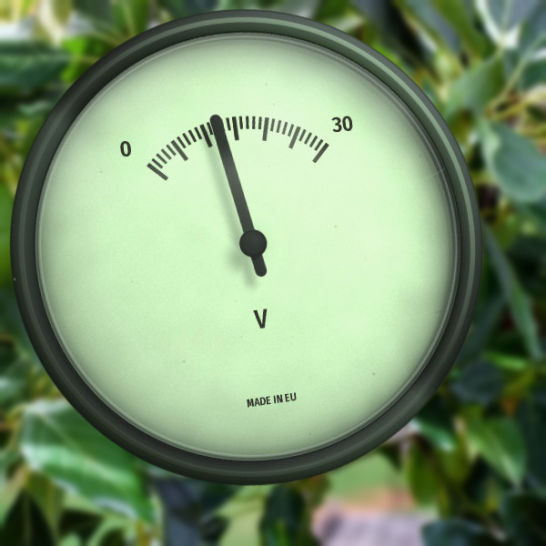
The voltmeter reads 12V
